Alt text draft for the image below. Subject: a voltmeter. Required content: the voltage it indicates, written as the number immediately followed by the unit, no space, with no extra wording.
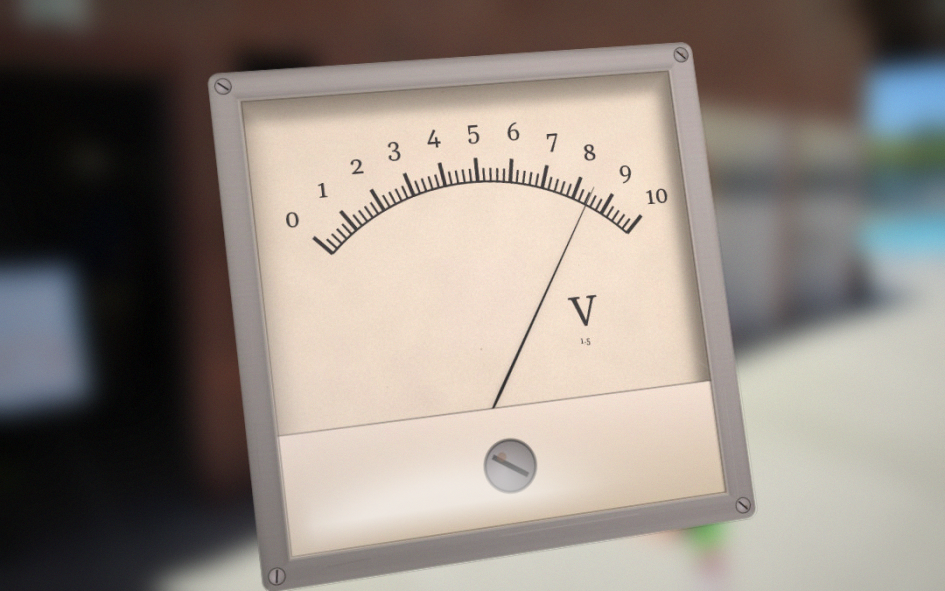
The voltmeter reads 8.4V
